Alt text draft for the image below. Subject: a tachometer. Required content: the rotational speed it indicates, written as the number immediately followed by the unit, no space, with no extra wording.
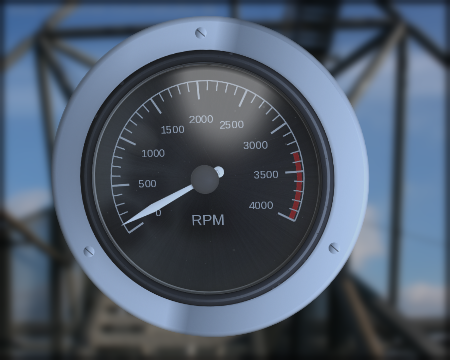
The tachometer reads 100rpm
